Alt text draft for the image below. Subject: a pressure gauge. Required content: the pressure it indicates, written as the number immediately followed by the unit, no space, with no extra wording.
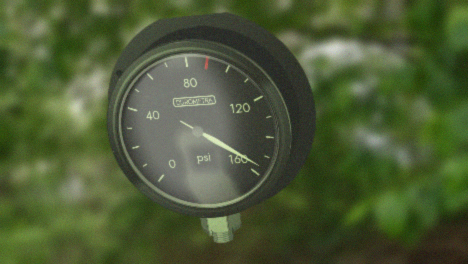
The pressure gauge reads 155psi
